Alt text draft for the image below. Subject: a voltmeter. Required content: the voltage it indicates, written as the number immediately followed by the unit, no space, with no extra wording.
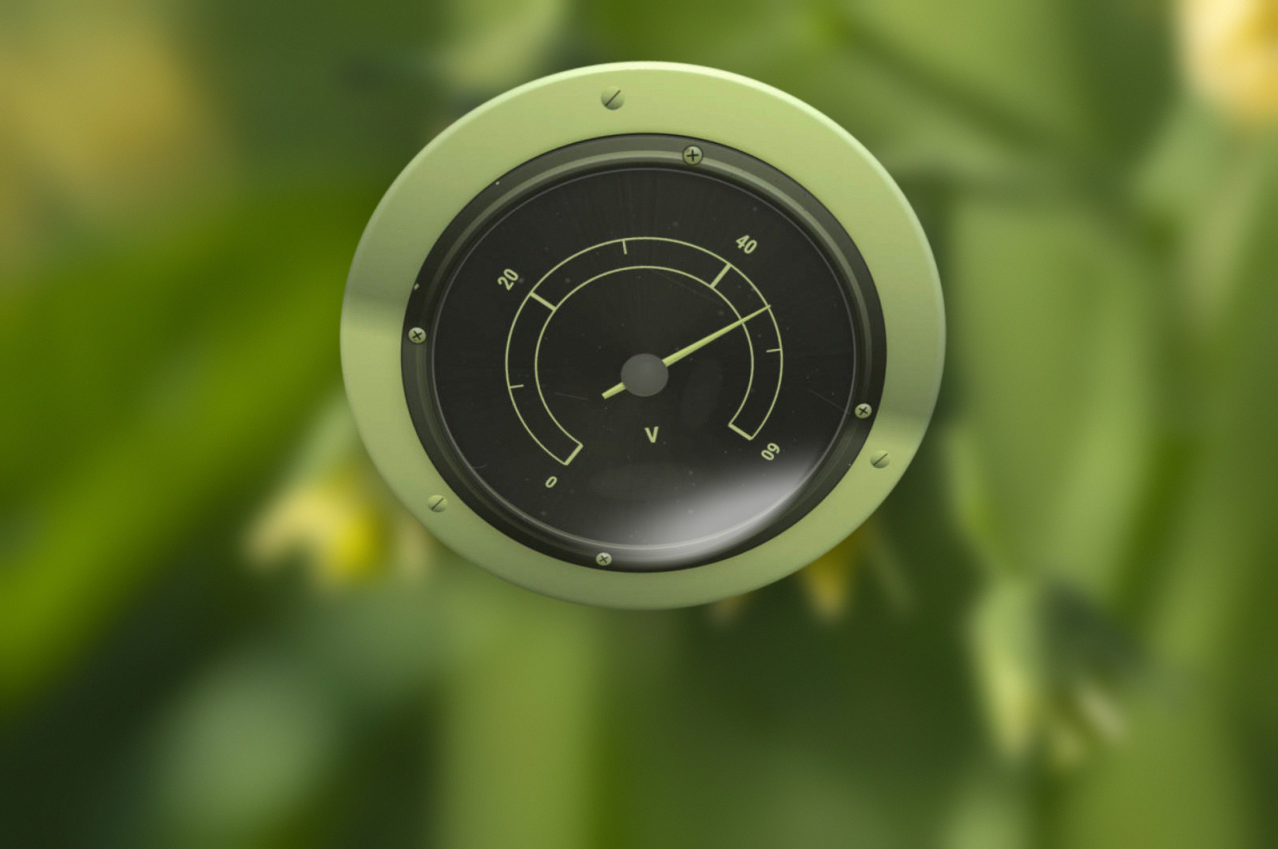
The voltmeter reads 45V
